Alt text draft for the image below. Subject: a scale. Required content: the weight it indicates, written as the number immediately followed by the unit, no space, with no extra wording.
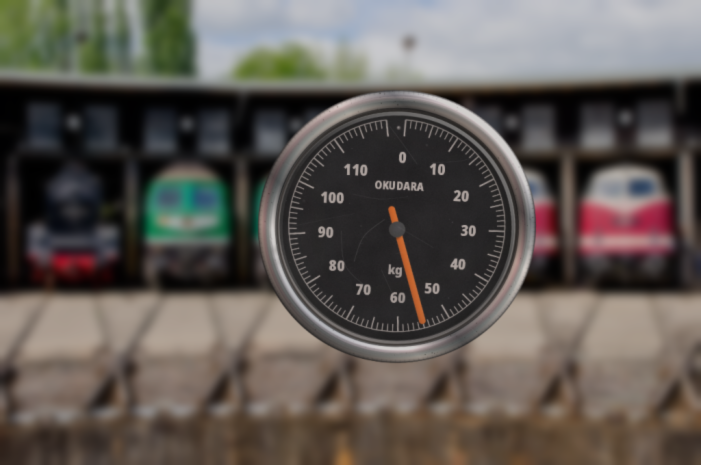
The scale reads 55kg
